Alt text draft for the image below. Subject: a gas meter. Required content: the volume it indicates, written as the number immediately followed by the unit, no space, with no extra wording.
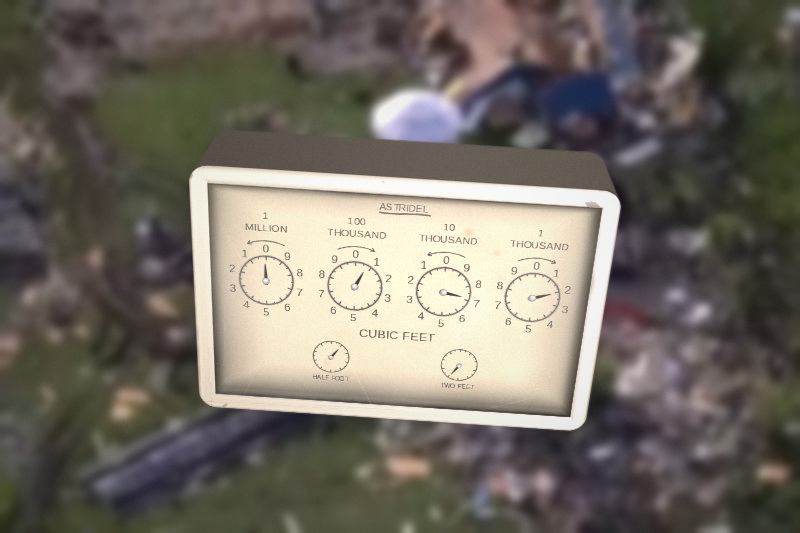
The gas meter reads 7200ft³
